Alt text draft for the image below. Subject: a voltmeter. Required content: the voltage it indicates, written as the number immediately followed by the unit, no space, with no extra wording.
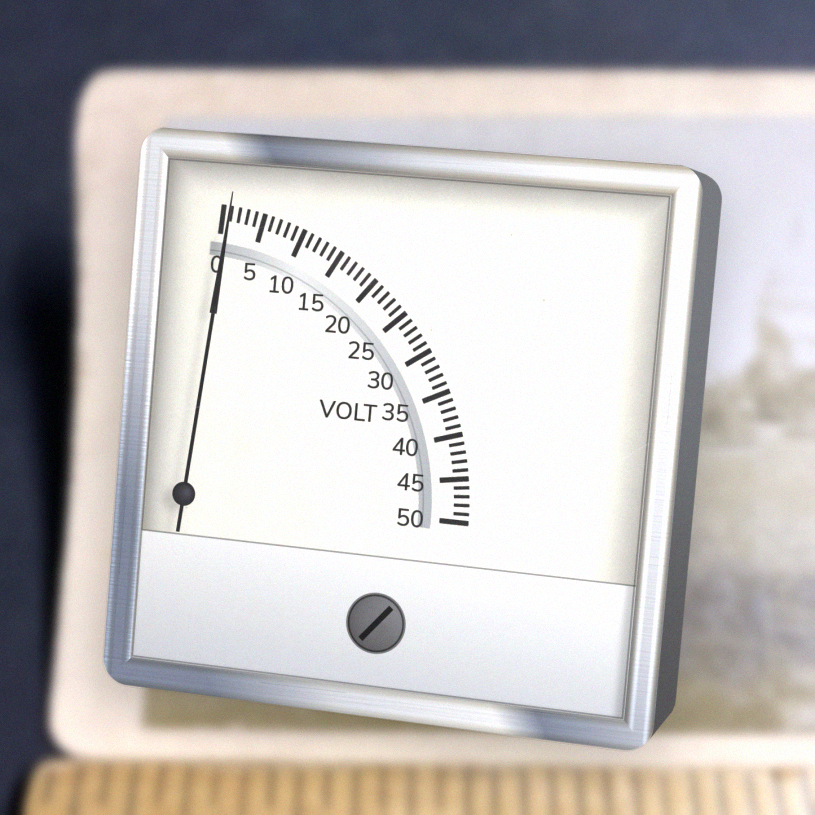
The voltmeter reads 1V
